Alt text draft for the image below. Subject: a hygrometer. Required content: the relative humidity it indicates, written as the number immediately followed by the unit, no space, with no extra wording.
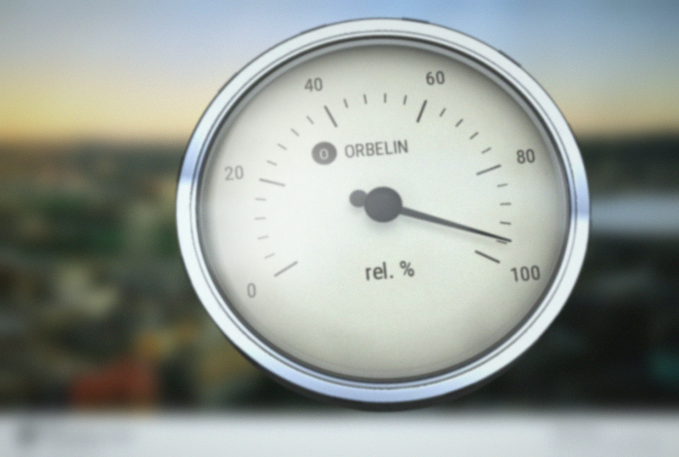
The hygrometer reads 96%
